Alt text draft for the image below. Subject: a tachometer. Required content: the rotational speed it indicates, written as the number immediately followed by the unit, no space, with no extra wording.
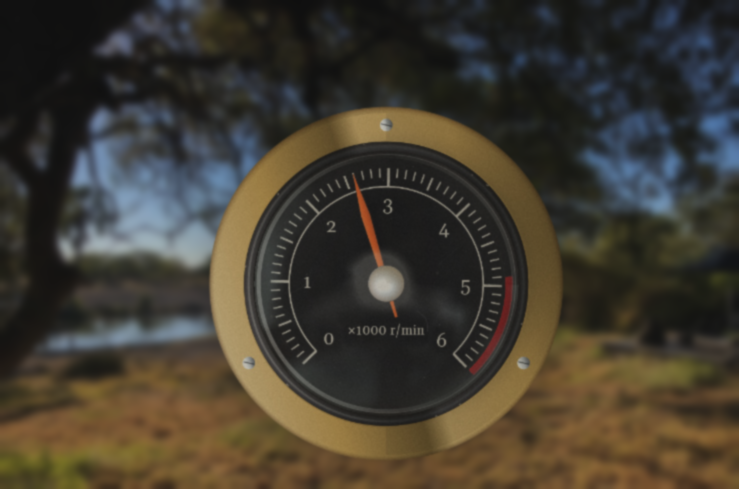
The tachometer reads 2600rpm
